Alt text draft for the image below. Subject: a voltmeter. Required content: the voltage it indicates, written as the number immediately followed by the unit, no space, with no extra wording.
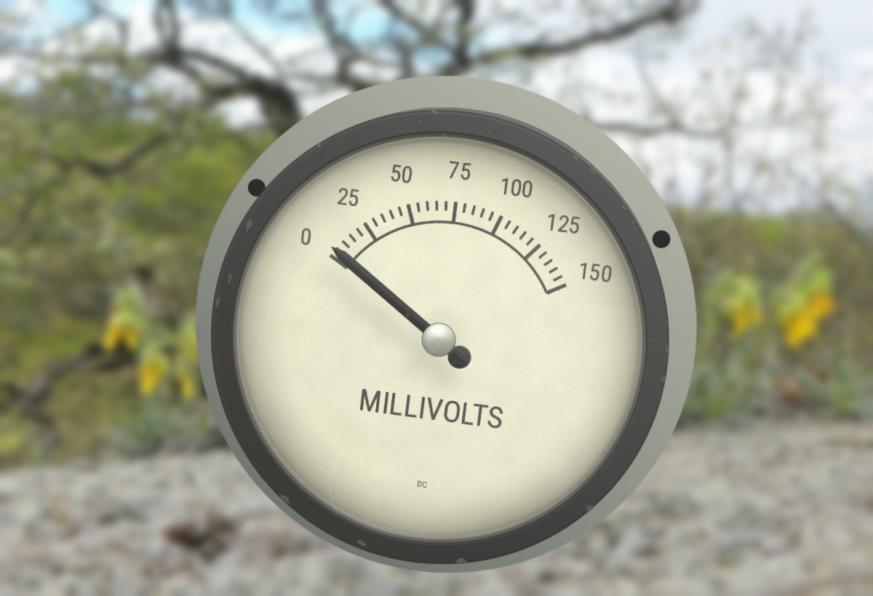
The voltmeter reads 5mV
